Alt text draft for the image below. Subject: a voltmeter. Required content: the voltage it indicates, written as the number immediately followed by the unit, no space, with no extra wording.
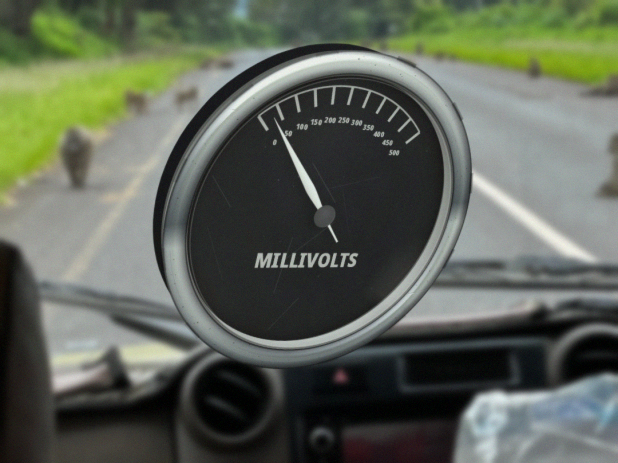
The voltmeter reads 25mV
